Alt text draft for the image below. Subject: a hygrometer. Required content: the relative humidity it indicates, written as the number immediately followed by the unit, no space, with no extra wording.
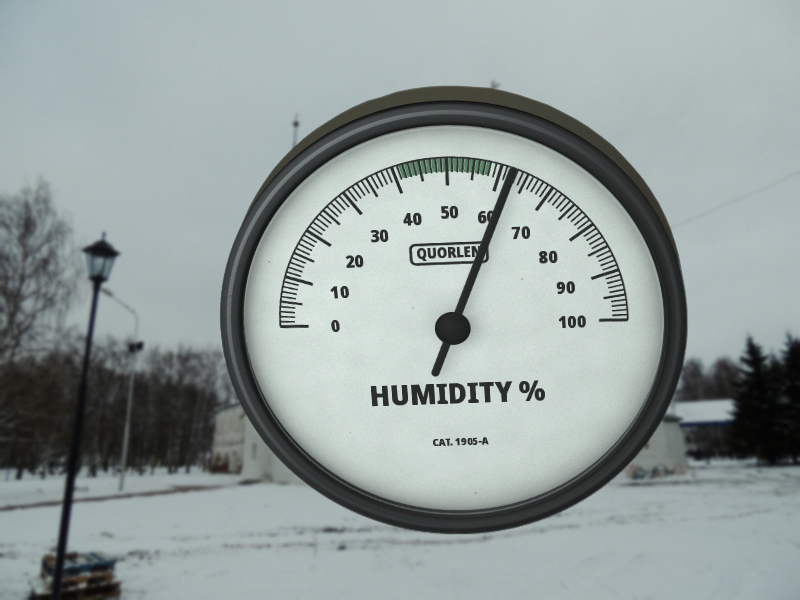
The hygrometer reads 62%
